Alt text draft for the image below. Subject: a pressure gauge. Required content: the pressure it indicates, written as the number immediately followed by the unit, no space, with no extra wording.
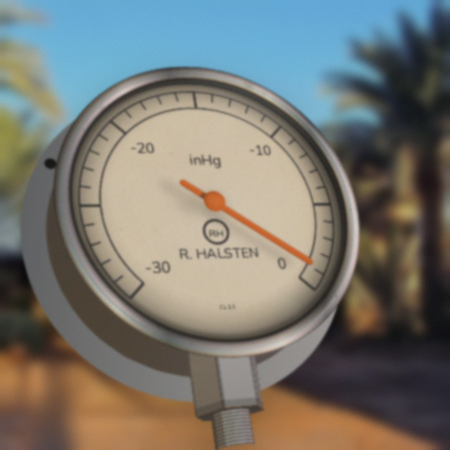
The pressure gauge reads -1inHg
